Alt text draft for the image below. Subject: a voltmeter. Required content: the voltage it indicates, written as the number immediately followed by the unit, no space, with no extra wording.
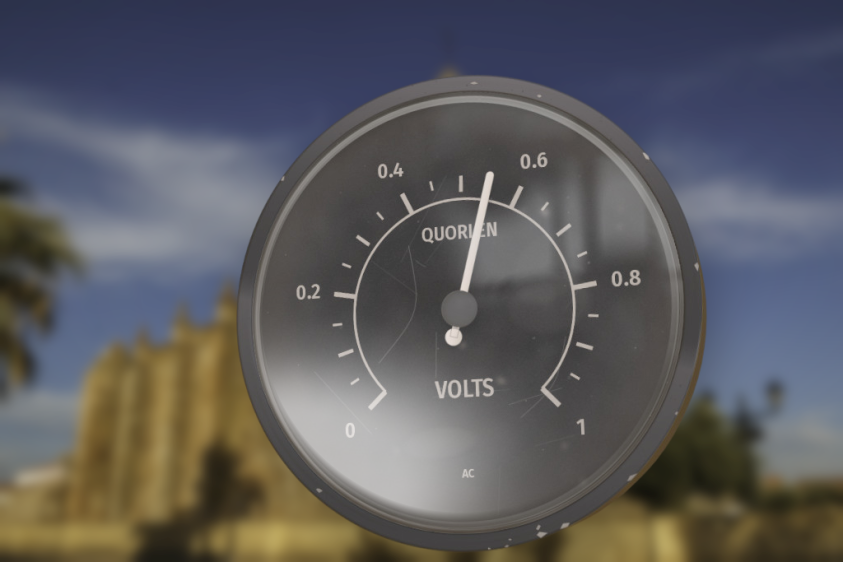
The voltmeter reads 0.55V
